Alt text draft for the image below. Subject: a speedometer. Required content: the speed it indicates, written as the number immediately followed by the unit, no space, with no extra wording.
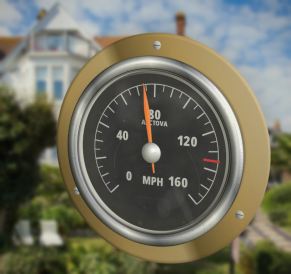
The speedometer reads 75mph
